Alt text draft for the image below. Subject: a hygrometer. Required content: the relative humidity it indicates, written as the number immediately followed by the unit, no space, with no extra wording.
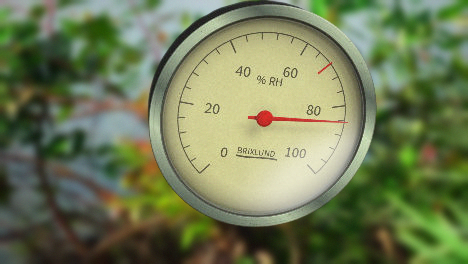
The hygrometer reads 84%
